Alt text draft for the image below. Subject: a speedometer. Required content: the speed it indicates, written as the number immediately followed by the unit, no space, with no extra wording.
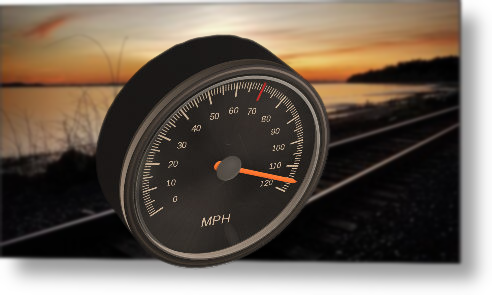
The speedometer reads 115mph
